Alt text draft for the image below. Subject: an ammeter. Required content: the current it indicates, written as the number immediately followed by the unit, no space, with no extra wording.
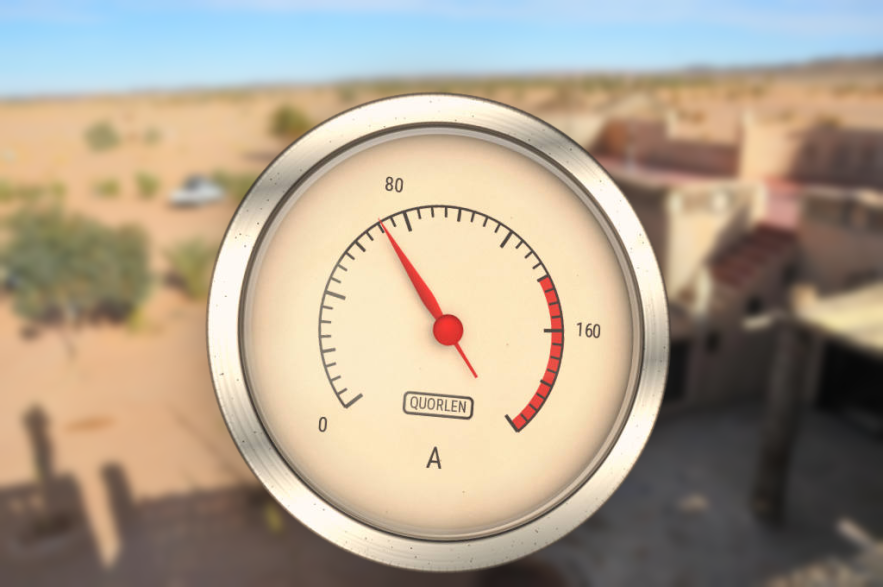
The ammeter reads 70A
